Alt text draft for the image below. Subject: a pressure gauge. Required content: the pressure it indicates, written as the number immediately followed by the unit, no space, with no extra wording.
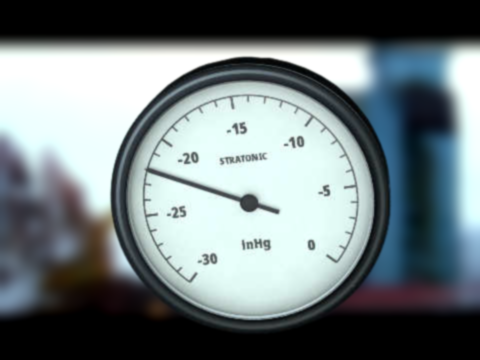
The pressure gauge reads -22inHg
